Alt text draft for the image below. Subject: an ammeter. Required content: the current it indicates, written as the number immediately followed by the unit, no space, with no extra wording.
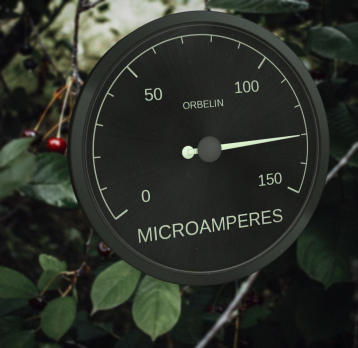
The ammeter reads 130µA
